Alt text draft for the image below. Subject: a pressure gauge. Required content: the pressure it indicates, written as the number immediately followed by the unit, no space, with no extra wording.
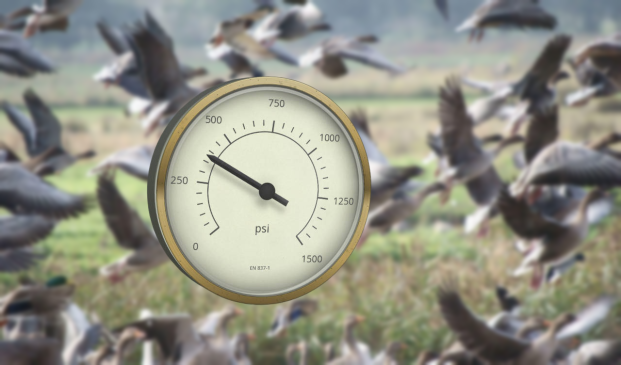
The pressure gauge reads 375psi
